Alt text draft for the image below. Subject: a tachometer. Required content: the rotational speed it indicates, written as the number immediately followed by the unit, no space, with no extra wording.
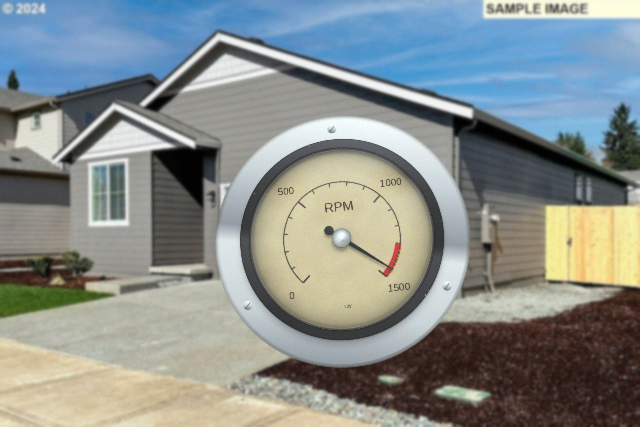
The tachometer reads 1450rpm
